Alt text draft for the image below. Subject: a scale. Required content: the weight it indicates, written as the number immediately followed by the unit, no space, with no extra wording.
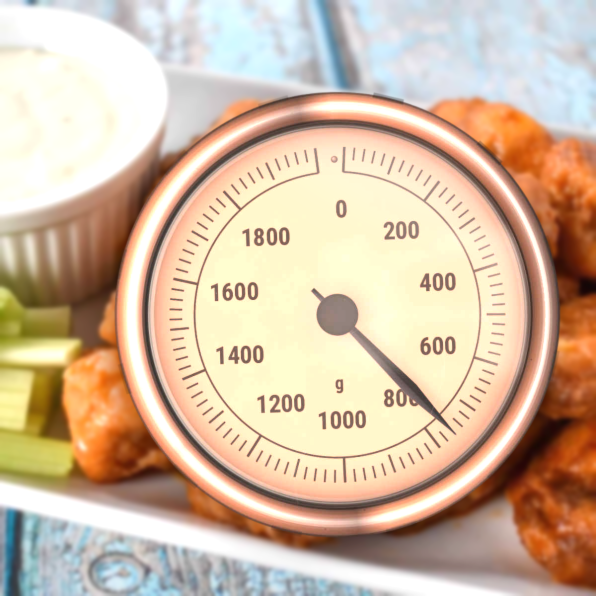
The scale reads 760g
